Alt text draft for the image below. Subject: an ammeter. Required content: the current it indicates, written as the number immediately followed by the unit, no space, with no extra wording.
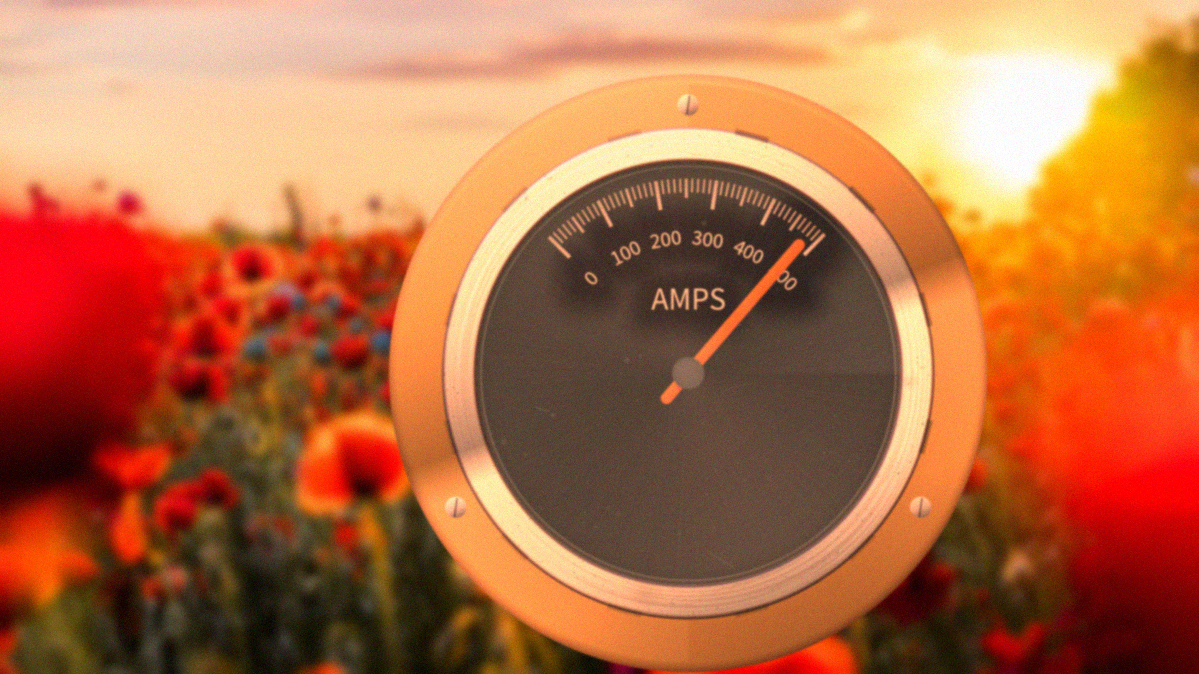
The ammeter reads 480A
